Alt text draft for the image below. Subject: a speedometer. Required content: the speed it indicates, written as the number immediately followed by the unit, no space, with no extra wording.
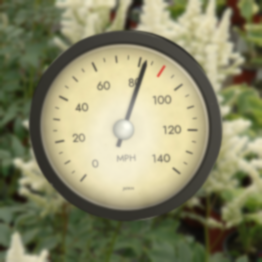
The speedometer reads 82.5mph
